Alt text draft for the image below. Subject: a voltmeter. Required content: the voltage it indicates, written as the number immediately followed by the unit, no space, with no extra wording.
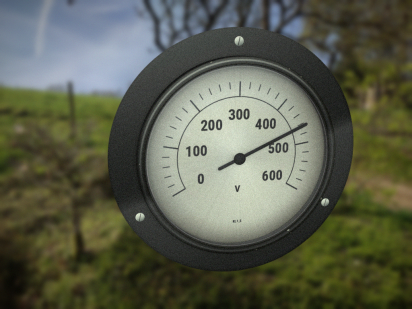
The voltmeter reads 460V
